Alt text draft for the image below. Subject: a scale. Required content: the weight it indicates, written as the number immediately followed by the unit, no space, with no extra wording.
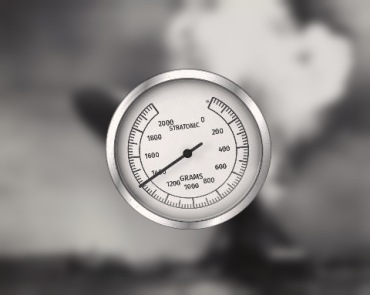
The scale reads 1400g
